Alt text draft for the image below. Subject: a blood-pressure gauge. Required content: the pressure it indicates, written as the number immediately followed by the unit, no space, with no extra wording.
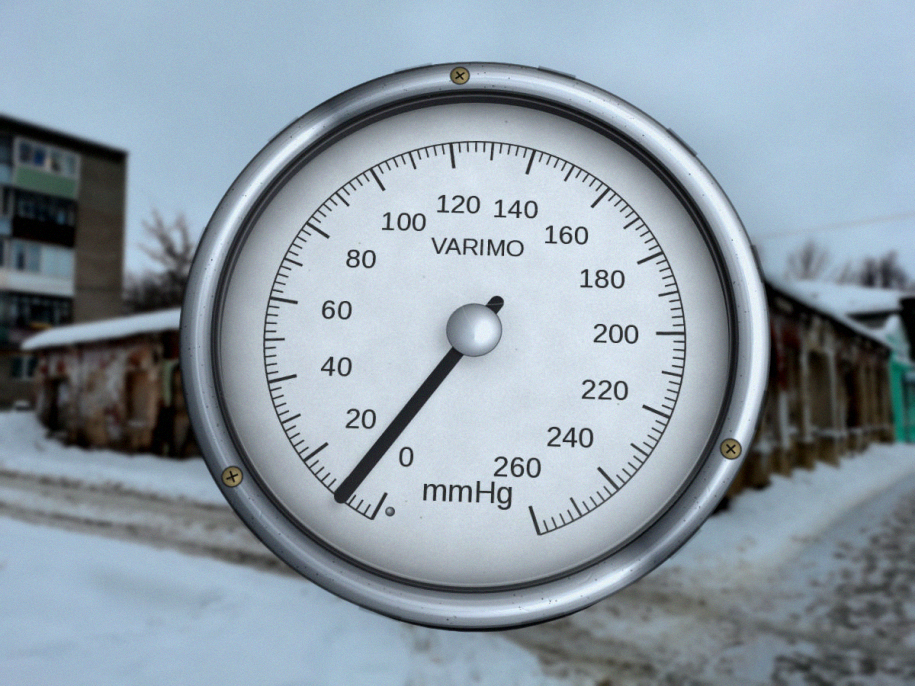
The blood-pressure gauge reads 8mmHg
